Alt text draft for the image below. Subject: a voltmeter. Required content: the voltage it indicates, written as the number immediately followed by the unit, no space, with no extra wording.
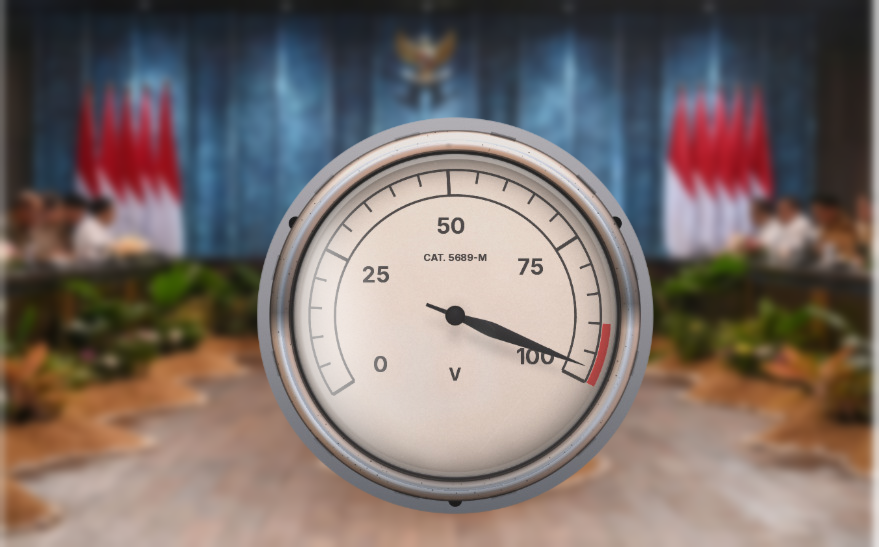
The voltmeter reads 97.5V
